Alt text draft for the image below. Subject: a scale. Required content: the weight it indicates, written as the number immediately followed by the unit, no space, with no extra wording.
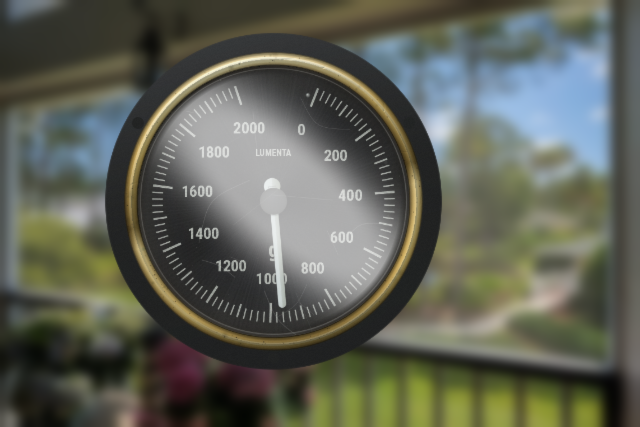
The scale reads 960g
